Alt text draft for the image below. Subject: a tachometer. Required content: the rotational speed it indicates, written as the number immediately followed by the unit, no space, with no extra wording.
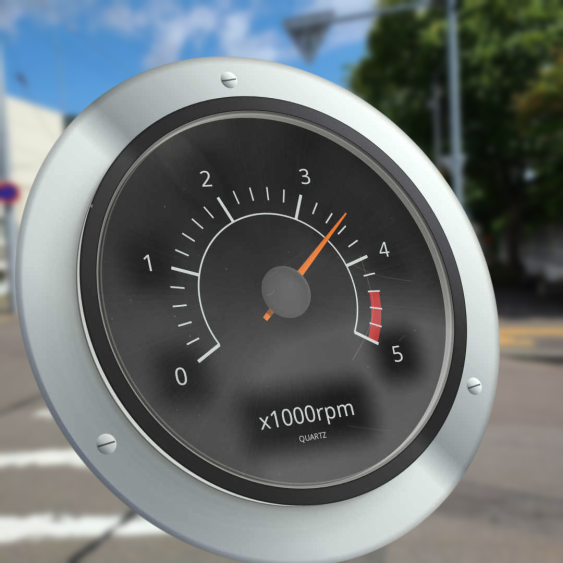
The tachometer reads 3500rpm
